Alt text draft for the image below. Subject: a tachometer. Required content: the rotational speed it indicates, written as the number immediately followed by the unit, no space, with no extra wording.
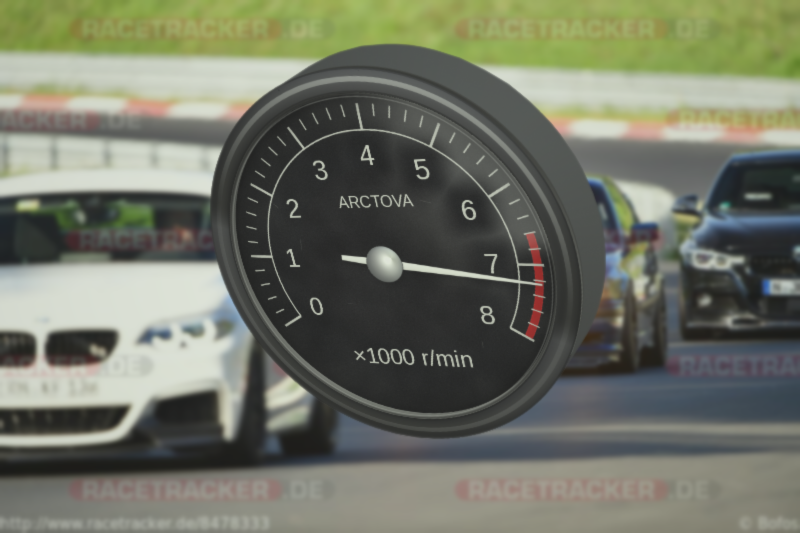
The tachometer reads 7200rpm
